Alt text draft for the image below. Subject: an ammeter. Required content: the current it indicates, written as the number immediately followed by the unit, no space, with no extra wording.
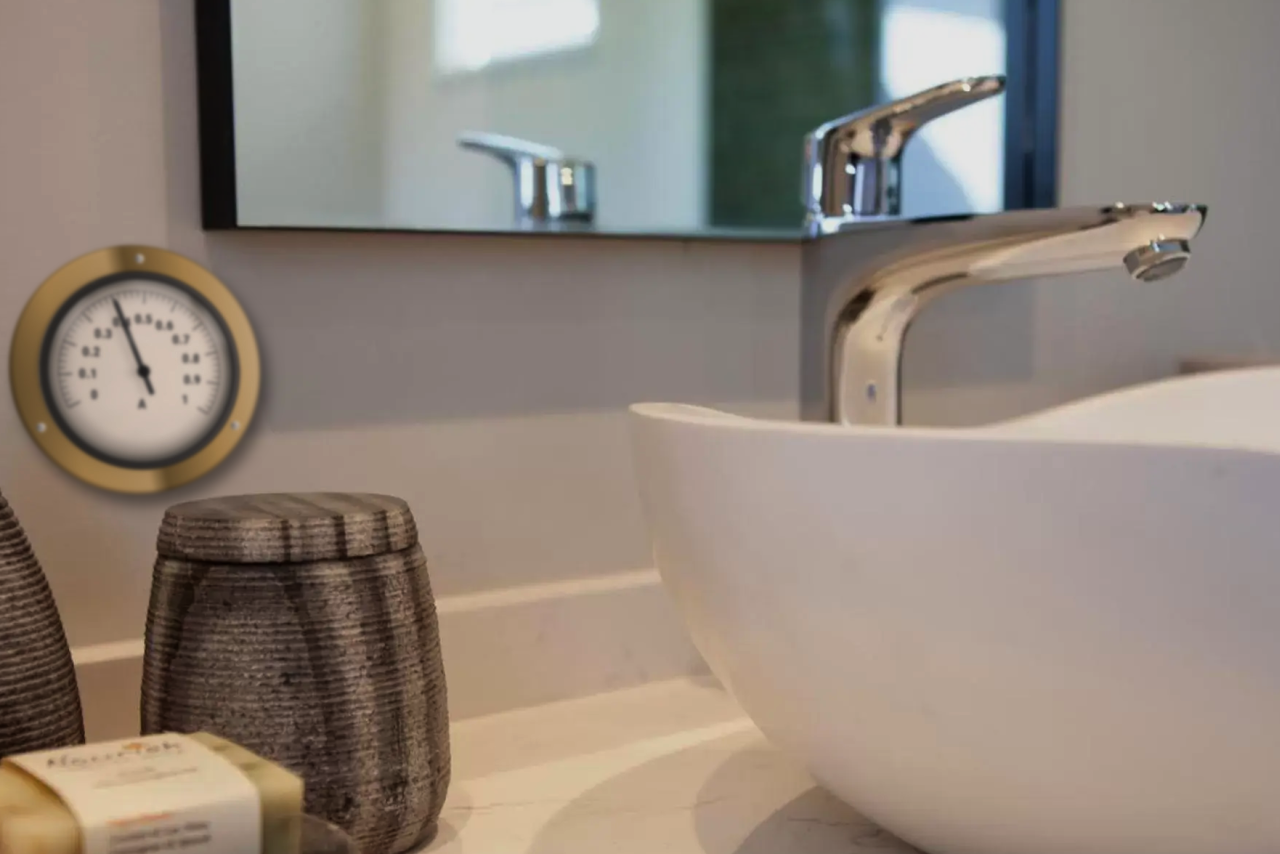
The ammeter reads 0.4A
